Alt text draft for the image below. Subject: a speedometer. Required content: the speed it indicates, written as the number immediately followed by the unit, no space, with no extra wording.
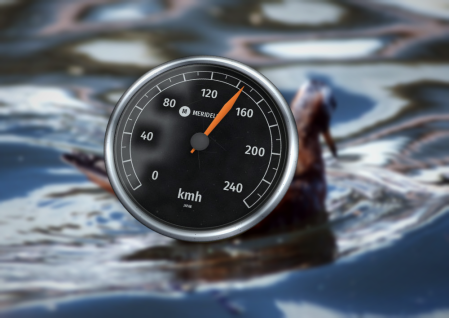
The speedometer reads 145km/h
